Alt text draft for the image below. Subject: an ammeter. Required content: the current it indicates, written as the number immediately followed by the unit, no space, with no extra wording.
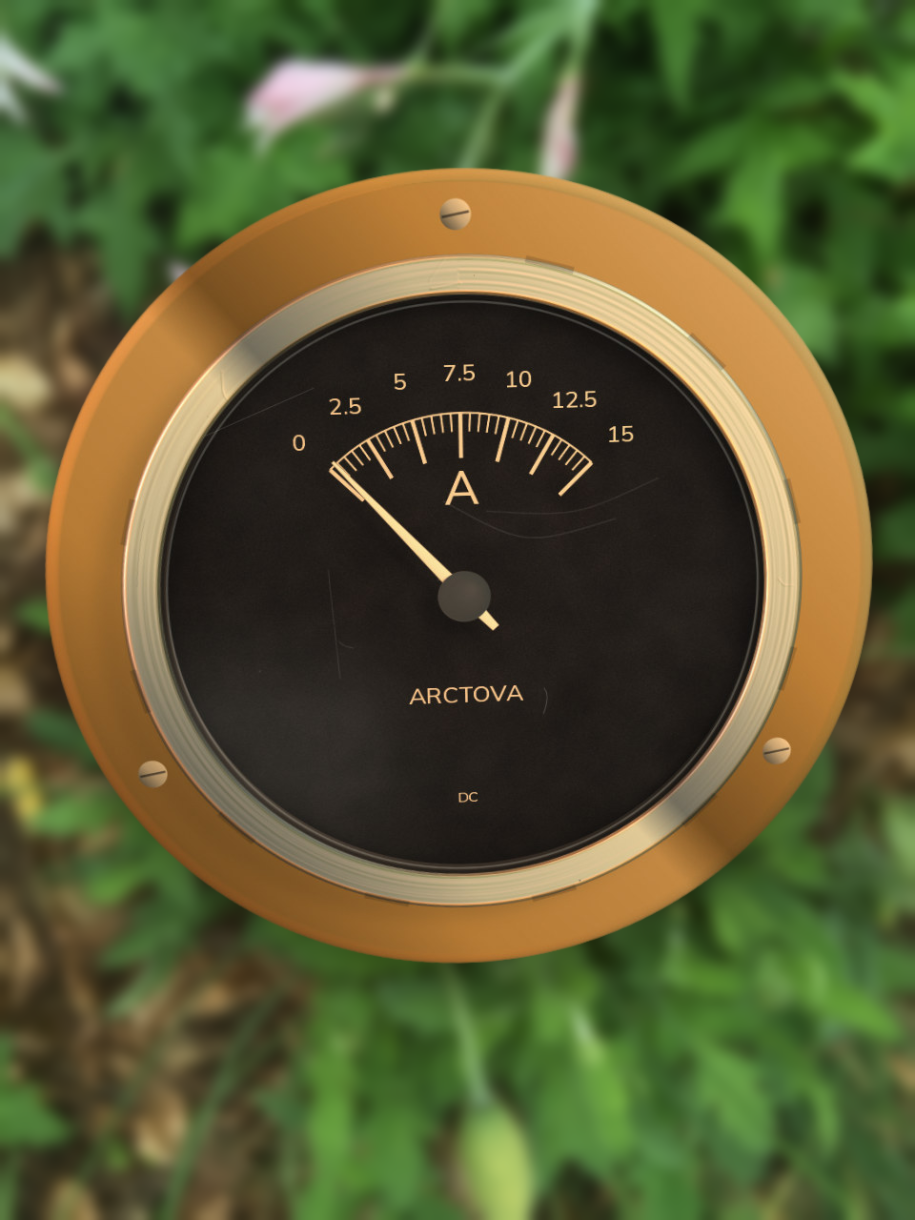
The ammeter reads 0.5A
